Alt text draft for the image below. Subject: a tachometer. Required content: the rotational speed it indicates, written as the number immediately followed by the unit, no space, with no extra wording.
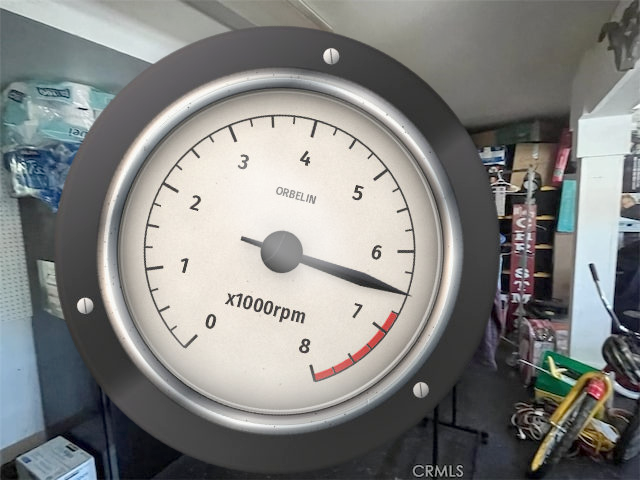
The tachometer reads 6500rpm
